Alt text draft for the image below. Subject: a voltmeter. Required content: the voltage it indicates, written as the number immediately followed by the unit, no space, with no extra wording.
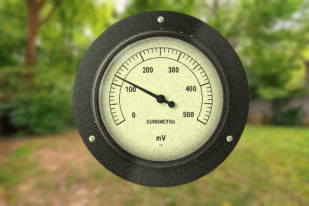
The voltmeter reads 120mV
